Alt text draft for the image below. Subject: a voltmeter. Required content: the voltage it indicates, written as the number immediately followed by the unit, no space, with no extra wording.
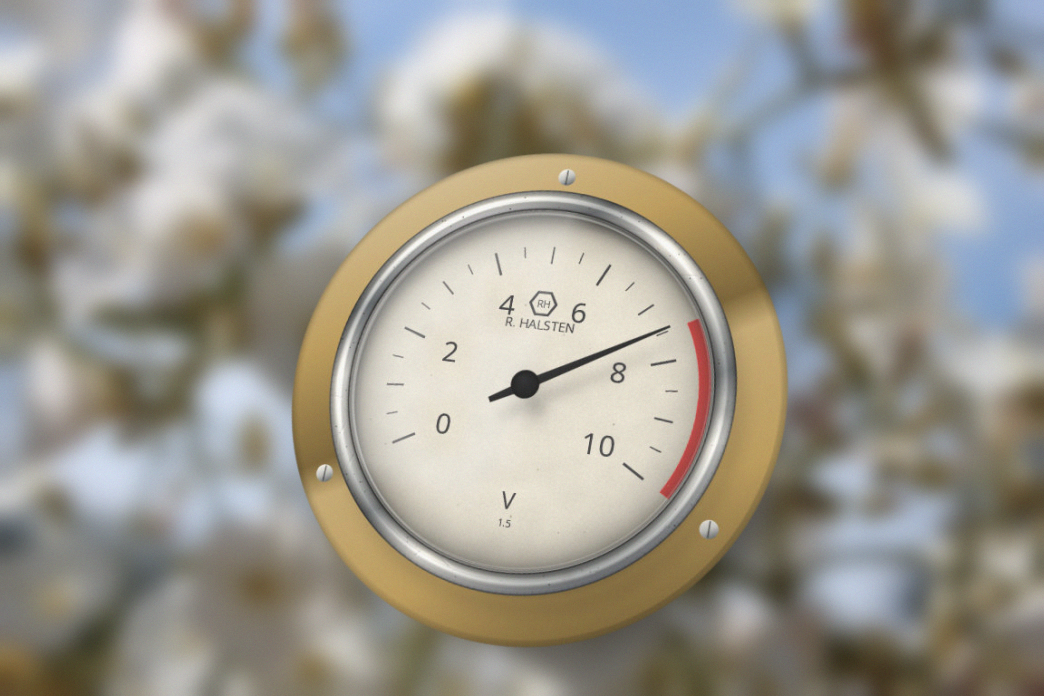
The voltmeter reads 7.5V
